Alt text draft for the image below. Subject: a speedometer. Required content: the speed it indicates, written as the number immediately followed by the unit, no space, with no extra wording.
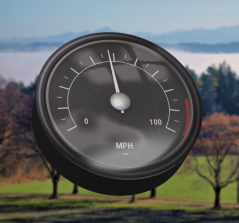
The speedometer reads 47.5mph
